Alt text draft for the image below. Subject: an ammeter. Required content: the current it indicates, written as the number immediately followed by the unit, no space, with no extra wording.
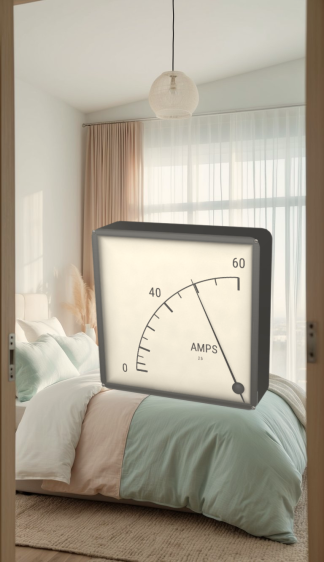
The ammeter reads 50A
